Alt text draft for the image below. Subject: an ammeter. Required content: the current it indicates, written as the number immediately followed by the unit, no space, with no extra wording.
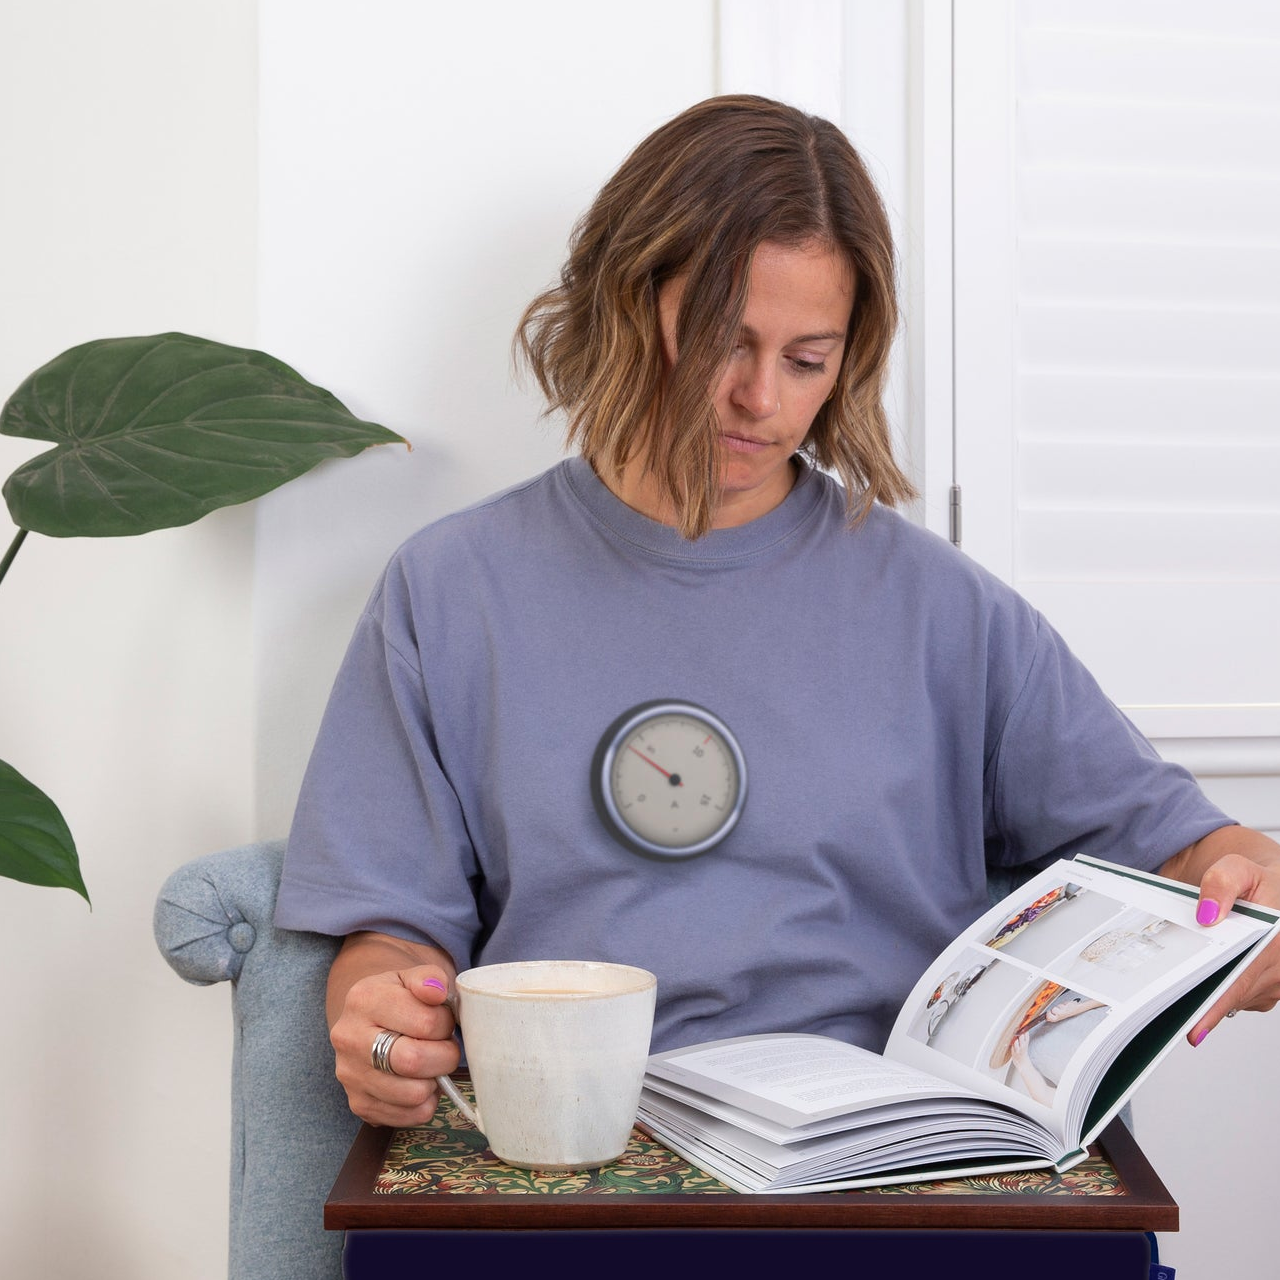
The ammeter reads 4A
